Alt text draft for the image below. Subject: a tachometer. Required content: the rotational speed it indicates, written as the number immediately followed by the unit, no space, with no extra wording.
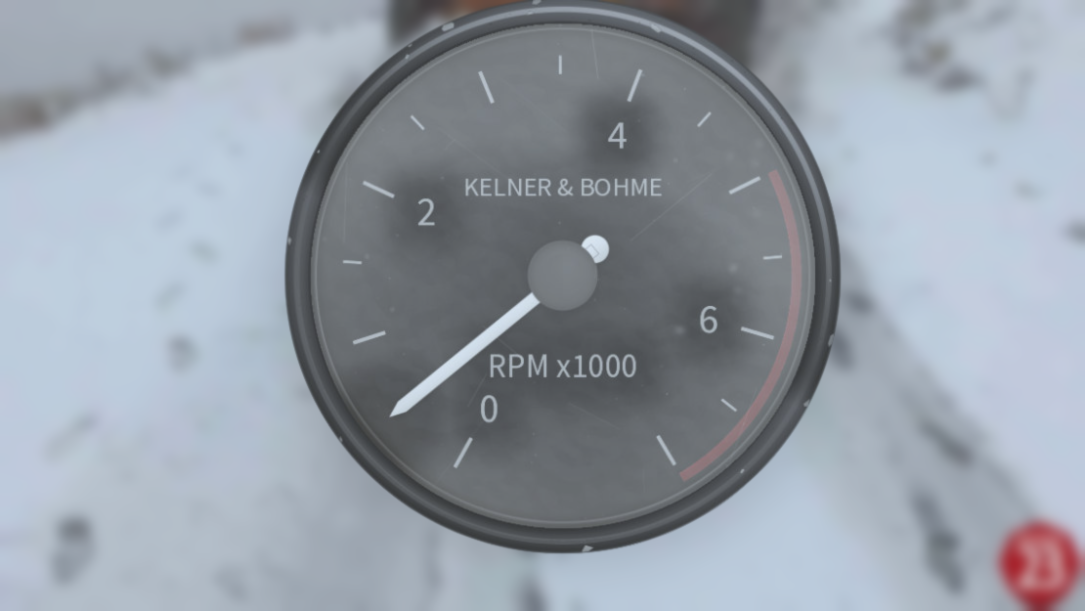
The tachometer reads 500rpm
